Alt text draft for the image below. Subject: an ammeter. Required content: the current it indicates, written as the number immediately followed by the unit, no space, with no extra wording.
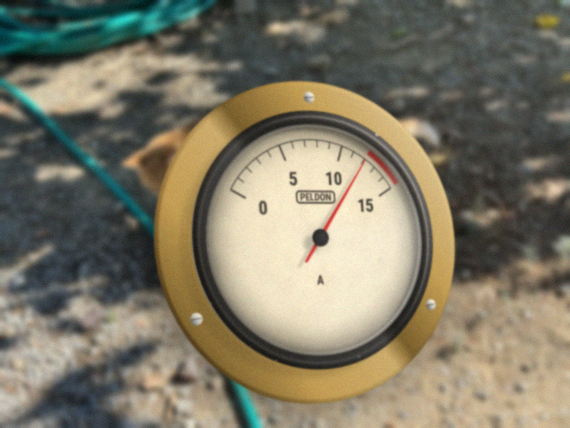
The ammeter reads 12A
